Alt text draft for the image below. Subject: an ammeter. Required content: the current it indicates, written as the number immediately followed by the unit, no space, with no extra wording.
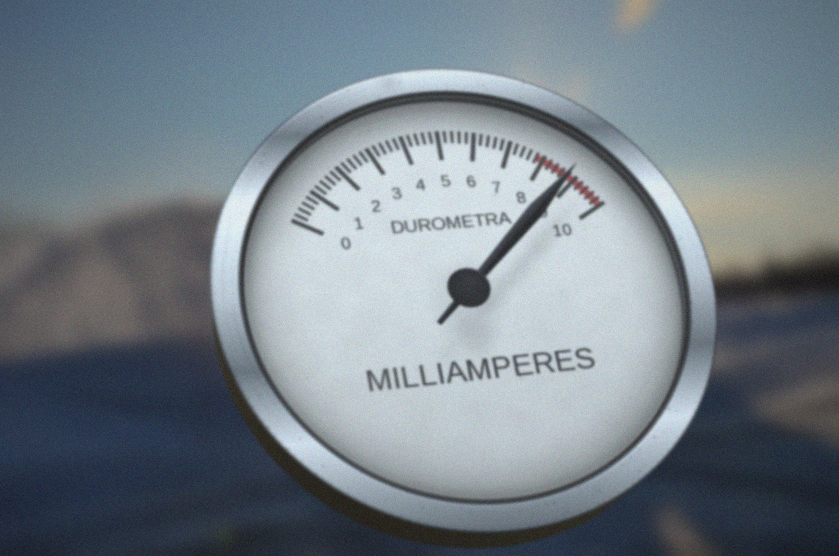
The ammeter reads 8.8mA
